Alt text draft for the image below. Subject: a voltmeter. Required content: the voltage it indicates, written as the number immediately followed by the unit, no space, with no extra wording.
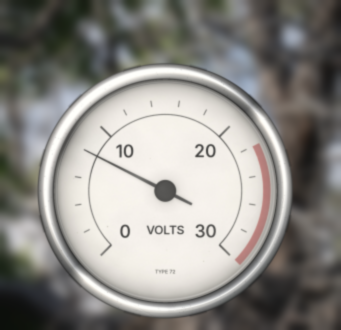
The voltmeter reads 8V
